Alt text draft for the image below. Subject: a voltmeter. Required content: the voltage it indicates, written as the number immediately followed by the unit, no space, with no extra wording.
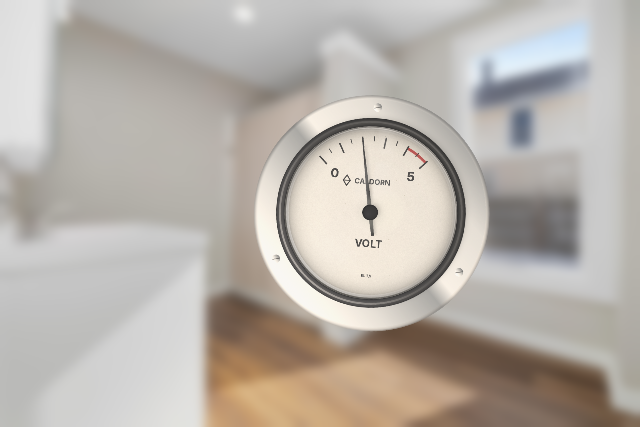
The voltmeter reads 2V
